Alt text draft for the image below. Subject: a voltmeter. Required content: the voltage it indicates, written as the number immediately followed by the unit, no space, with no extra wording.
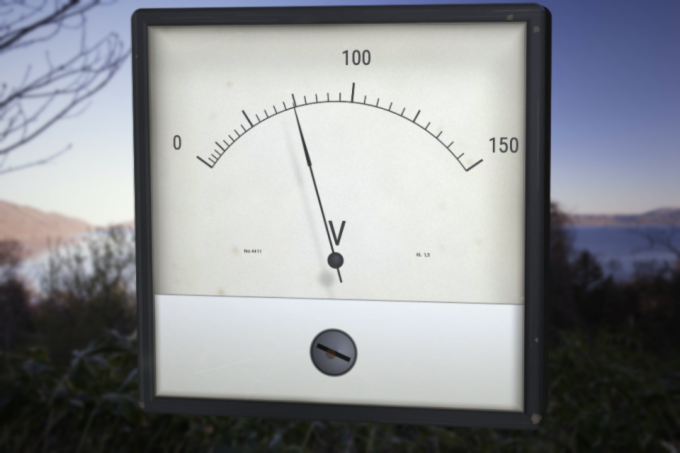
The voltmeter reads 75V
